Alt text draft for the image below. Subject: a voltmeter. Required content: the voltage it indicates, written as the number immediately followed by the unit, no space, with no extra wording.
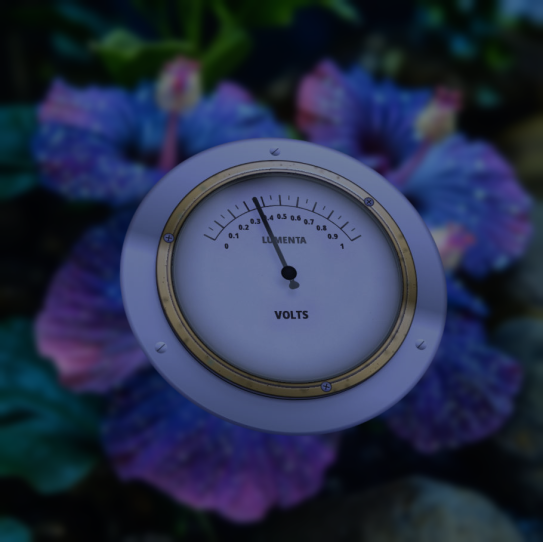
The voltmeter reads 0.35V
